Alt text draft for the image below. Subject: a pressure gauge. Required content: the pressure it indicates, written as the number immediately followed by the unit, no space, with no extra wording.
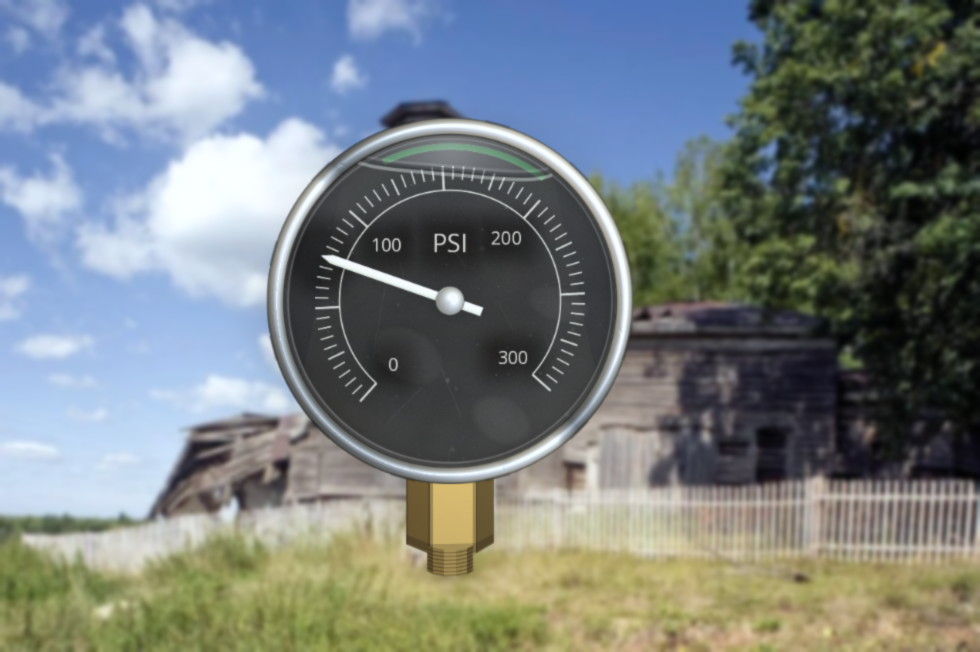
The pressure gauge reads 75psi
